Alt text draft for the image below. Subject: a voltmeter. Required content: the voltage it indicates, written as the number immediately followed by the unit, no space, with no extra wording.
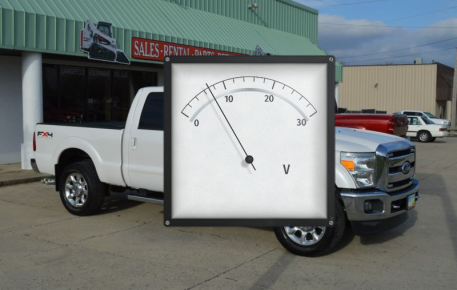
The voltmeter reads 7V
